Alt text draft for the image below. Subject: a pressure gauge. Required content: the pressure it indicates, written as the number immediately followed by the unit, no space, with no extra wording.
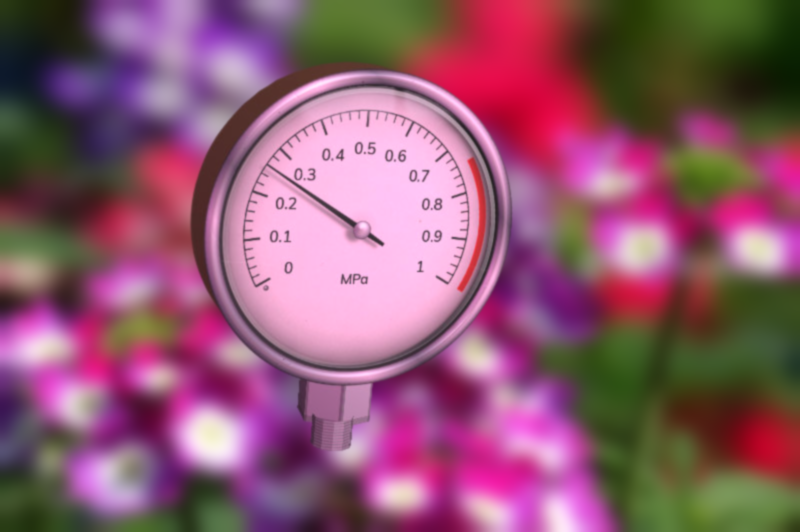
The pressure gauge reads 0.26MPa
